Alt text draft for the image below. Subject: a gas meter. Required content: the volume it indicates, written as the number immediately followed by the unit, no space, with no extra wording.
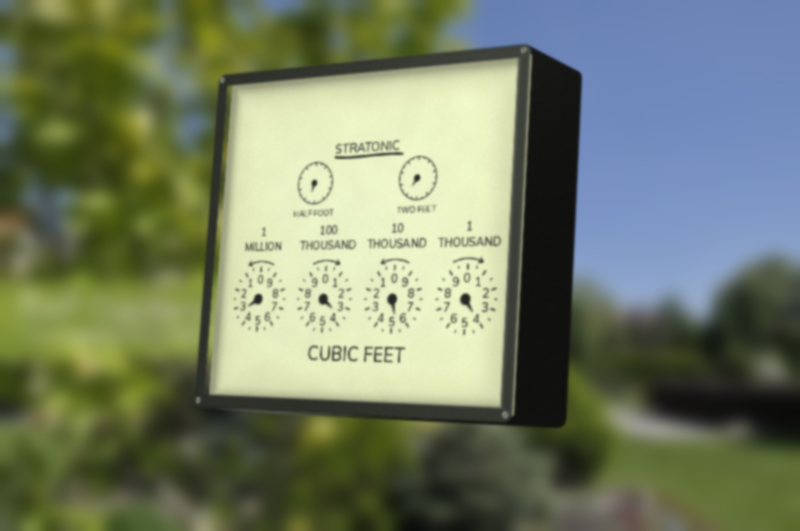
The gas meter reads 335400ft³
